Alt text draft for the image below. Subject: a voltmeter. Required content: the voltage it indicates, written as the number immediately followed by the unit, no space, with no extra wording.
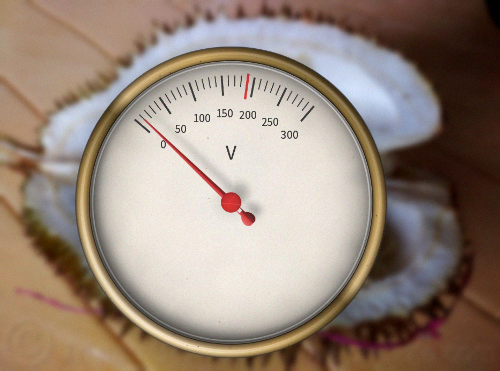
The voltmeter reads 10V
